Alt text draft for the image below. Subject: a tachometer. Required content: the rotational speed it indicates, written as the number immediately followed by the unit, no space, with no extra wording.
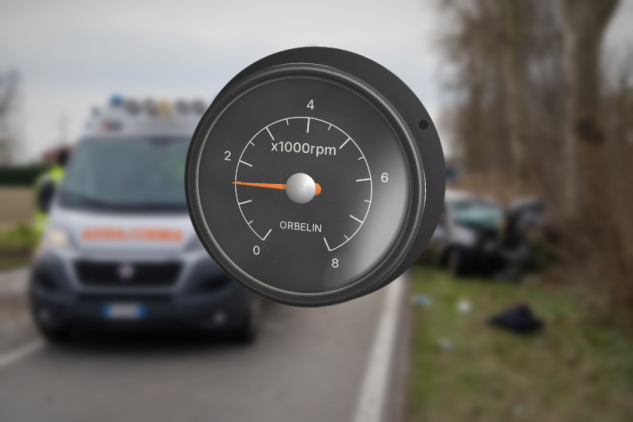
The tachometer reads 1500rpm
